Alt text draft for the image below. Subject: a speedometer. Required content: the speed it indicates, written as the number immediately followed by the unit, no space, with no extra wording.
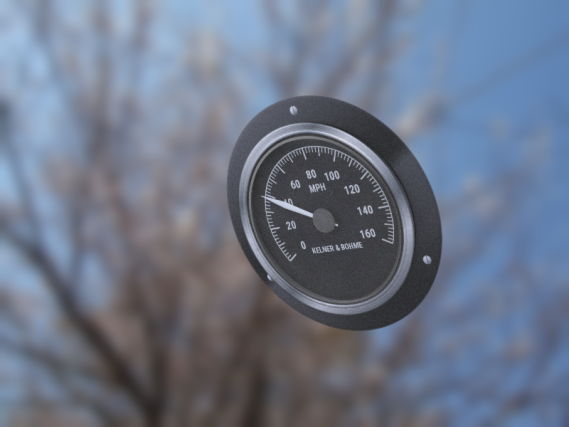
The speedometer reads 40mph
